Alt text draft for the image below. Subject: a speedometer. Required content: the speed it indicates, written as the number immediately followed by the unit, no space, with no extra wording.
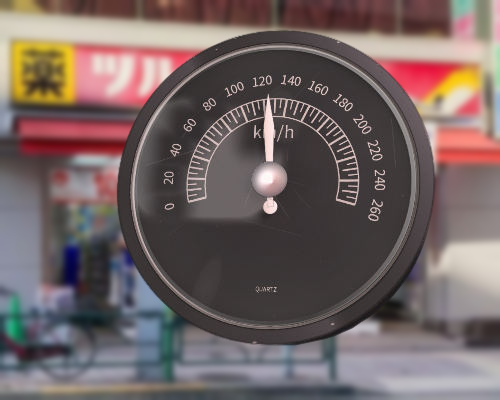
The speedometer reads 125km/h
